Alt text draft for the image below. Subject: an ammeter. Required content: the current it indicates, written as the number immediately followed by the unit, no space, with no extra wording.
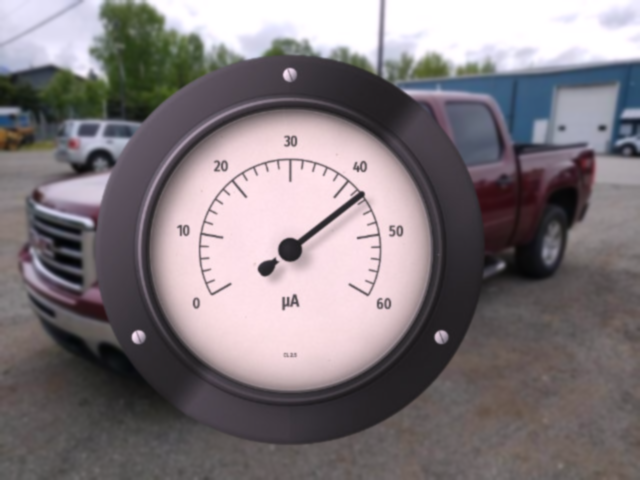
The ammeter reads 43µA
